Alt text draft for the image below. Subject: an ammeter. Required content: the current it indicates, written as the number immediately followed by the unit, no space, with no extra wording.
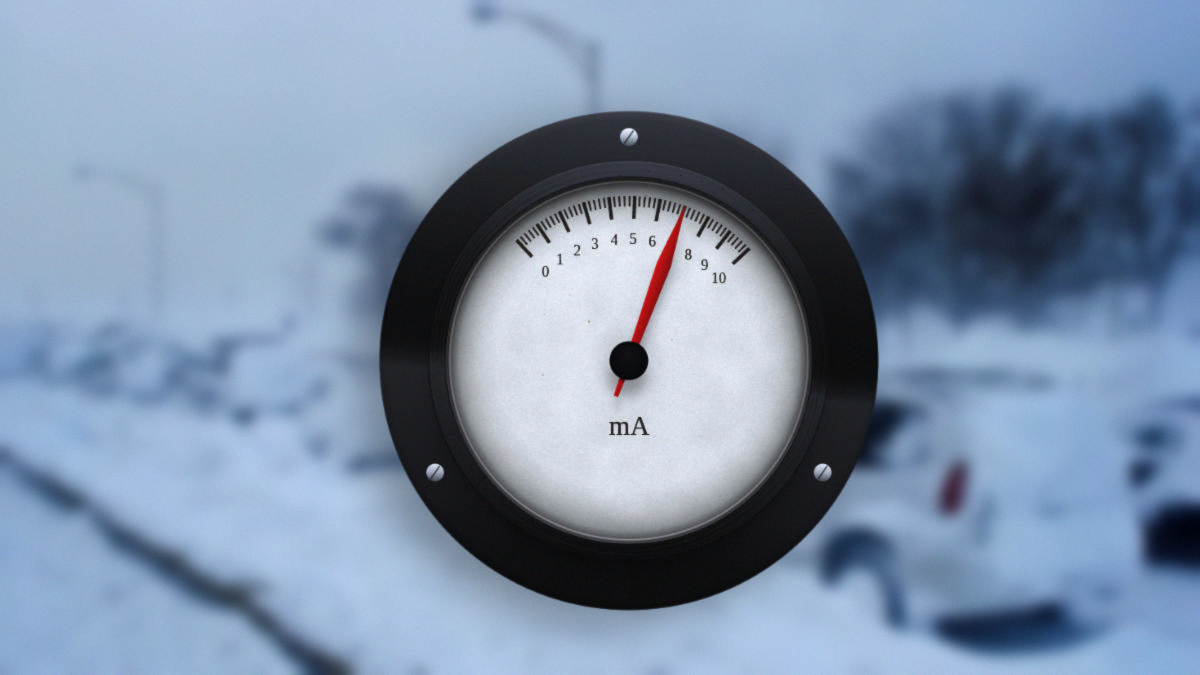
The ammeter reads 7mA
